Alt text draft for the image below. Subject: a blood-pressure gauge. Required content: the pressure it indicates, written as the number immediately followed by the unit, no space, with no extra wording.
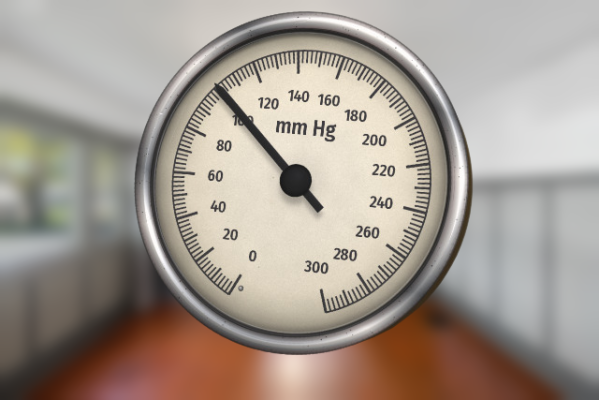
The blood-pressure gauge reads 102mmHg
